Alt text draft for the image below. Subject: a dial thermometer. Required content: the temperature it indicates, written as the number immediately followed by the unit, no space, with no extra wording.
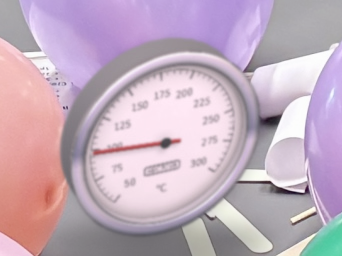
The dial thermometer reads 100°C
